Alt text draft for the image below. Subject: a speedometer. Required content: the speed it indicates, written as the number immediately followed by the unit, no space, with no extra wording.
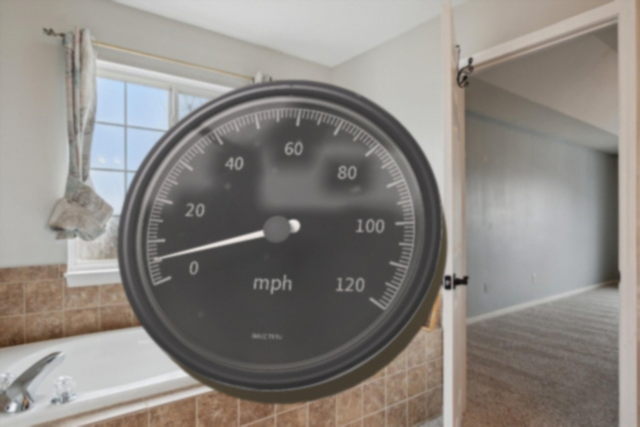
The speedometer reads 5mph
